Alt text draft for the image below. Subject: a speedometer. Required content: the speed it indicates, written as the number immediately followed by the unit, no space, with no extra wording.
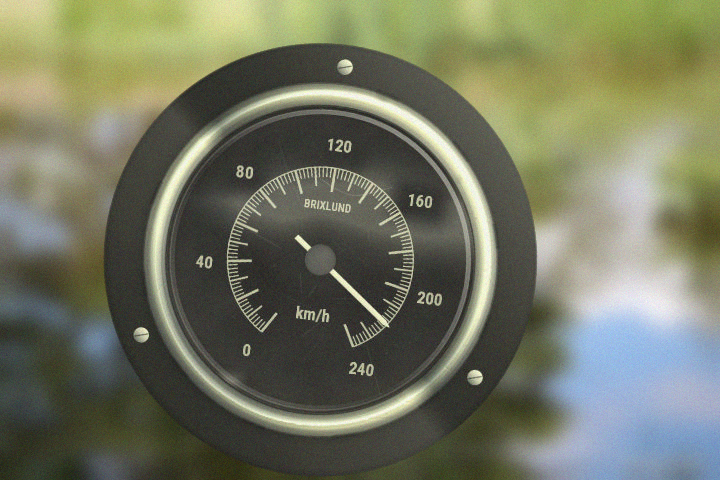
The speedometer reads 220km/h
